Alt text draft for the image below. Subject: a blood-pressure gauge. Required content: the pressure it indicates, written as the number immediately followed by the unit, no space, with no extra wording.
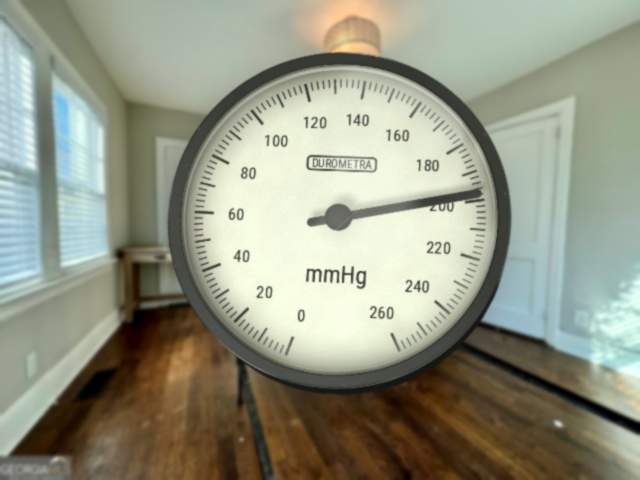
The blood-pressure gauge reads 198mmHg
